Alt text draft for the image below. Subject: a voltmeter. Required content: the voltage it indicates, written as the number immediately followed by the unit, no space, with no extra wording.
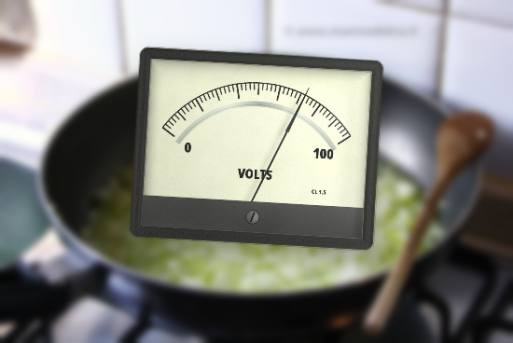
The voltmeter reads 72V
